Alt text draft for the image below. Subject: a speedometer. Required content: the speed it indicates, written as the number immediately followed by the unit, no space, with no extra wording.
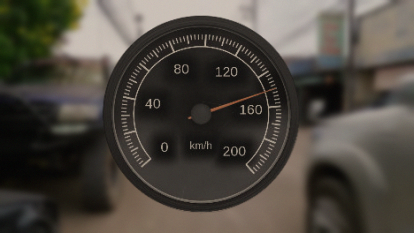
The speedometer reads 150km/h
